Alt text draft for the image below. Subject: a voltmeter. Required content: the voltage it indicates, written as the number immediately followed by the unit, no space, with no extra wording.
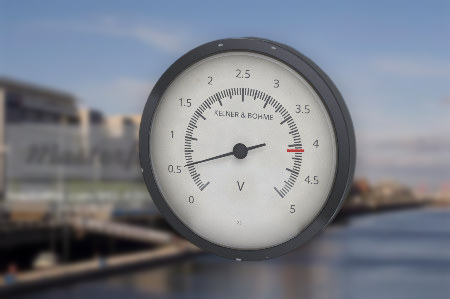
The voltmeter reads 0.5V
